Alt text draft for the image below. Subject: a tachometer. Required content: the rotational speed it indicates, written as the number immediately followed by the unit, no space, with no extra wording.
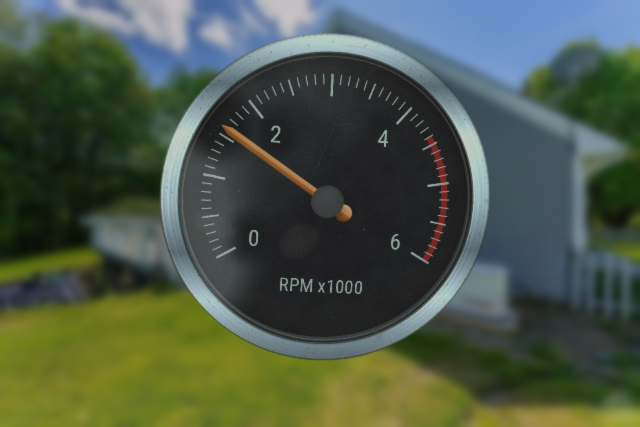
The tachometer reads 1600rpm
